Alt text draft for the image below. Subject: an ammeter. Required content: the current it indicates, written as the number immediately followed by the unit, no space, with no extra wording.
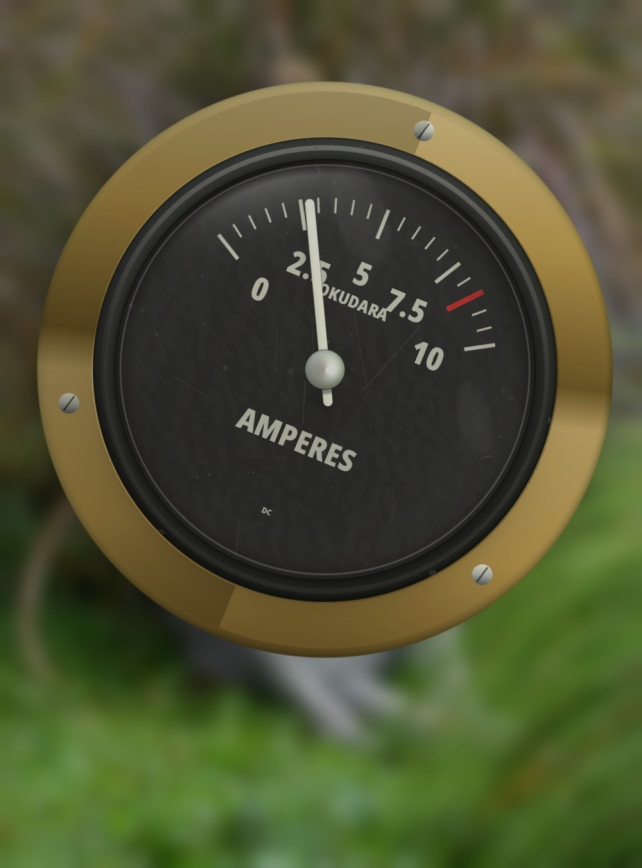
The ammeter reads 2.75A
